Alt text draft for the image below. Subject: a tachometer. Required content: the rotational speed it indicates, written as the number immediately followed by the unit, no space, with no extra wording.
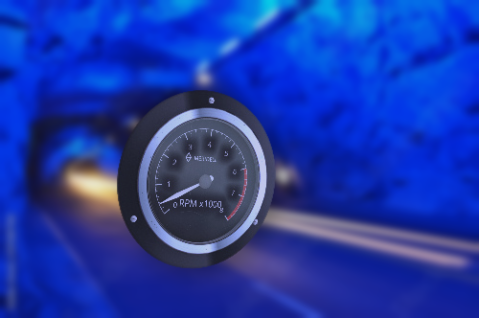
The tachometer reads 400rpm
